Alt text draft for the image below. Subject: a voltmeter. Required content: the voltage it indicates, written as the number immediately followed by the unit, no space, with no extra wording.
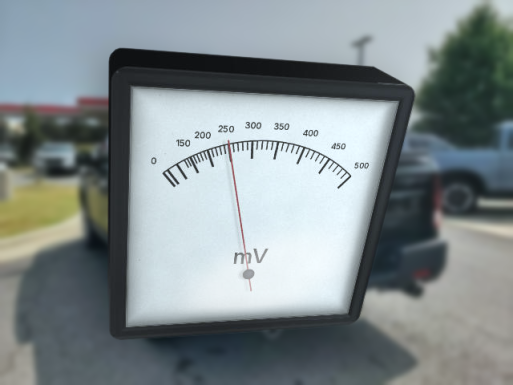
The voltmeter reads 250mV
